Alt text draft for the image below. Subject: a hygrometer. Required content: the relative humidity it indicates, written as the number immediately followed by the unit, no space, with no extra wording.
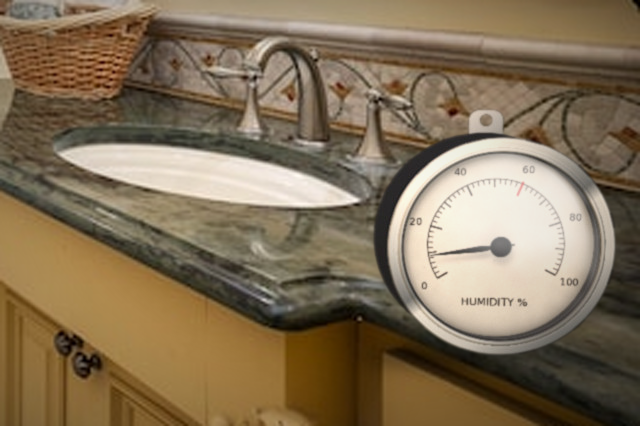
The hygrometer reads 10%
